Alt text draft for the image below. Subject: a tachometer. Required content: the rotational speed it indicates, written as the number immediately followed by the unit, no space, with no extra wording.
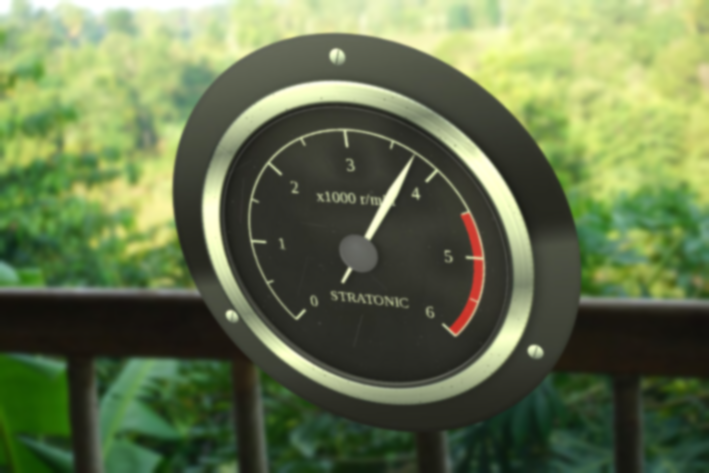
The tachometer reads 3750rpm
